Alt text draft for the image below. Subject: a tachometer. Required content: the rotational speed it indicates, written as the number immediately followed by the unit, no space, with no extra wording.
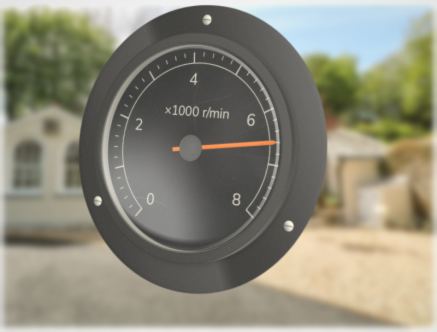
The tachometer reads 6600rpm
